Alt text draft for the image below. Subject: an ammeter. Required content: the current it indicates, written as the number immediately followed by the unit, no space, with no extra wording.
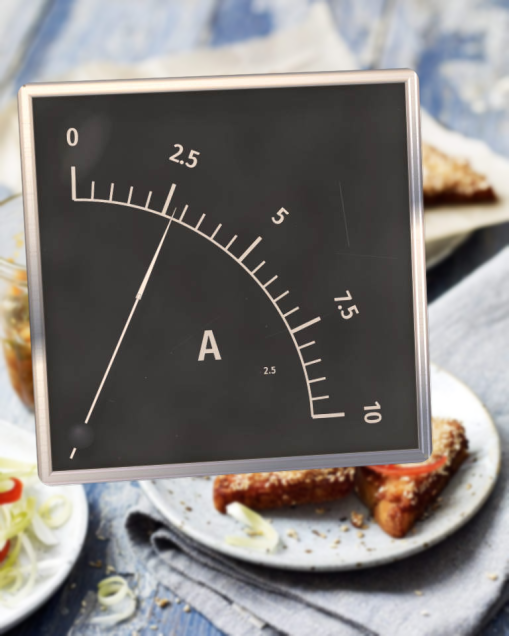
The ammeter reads 2.75A
